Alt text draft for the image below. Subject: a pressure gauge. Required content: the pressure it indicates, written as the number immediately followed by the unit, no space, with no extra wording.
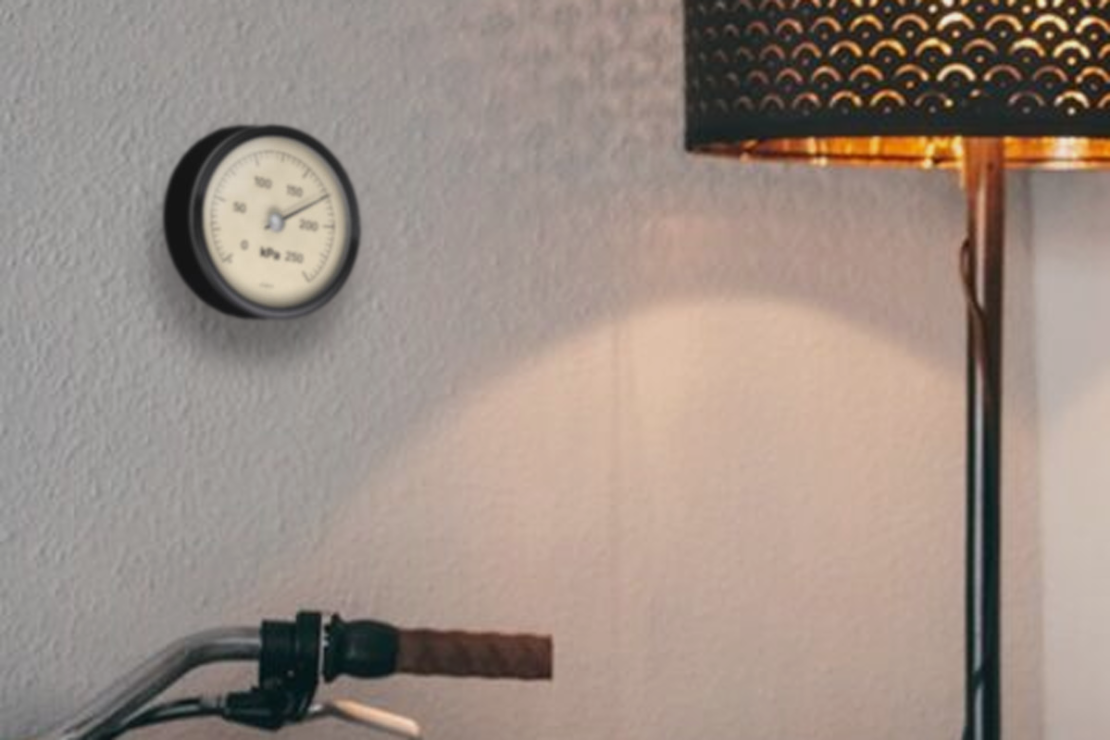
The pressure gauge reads 175kPa
